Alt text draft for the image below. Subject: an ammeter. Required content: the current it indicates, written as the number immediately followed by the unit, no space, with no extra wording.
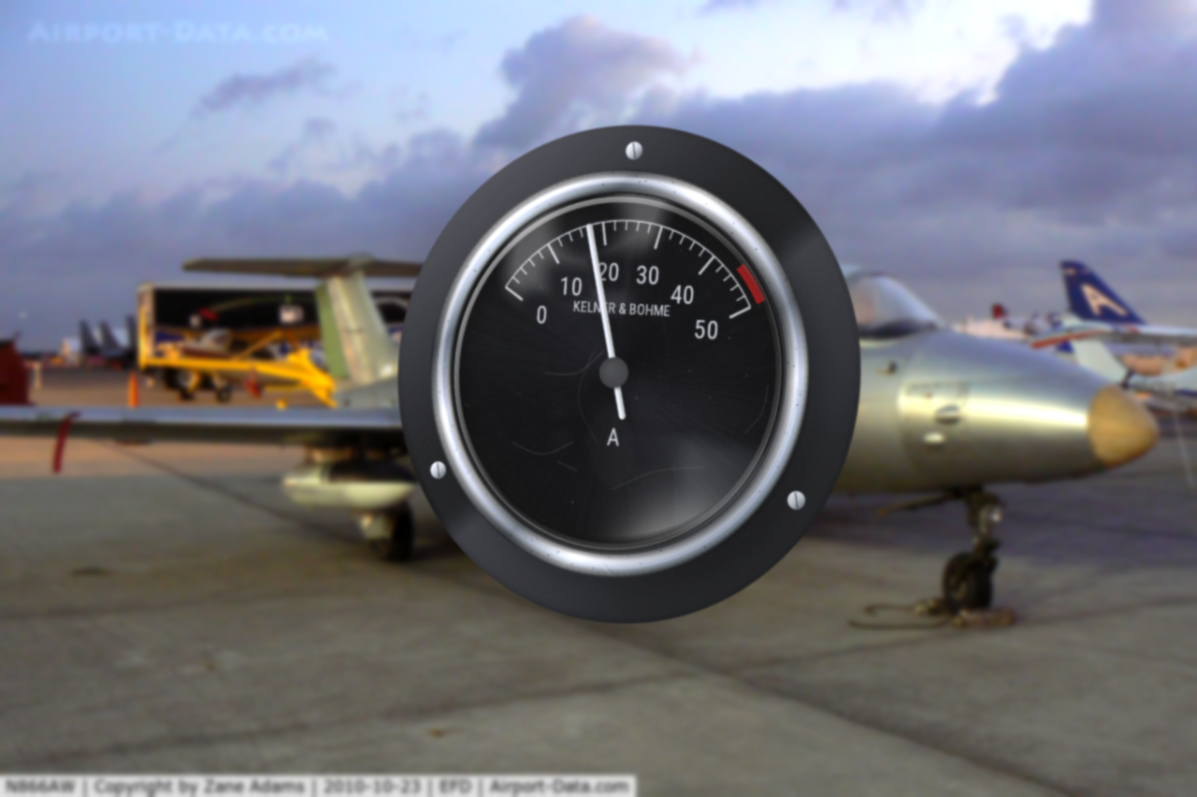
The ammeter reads 18A
